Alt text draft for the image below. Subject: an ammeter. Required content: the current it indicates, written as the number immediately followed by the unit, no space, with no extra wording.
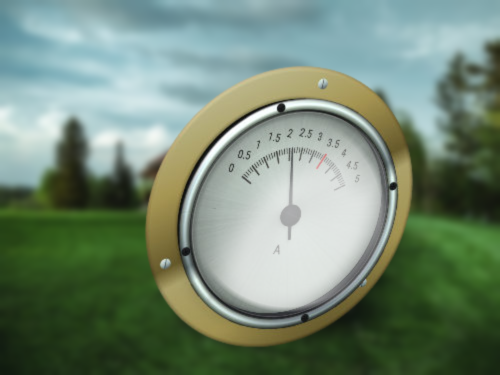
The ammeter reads 2A
